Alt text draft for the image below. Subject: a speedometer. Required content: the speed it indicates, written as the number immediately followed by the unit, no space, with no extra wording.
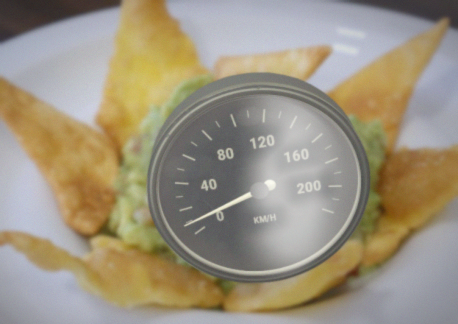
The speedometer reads 10km/h
